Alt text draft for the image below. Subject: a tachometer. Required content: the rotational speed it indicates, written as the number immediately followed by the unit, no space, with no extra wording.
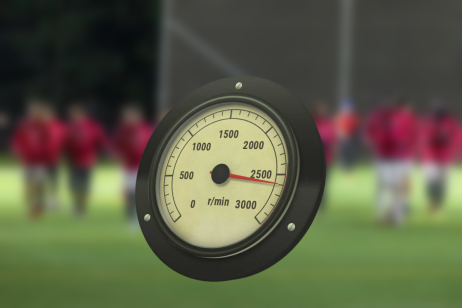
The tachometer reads 2600rpm
